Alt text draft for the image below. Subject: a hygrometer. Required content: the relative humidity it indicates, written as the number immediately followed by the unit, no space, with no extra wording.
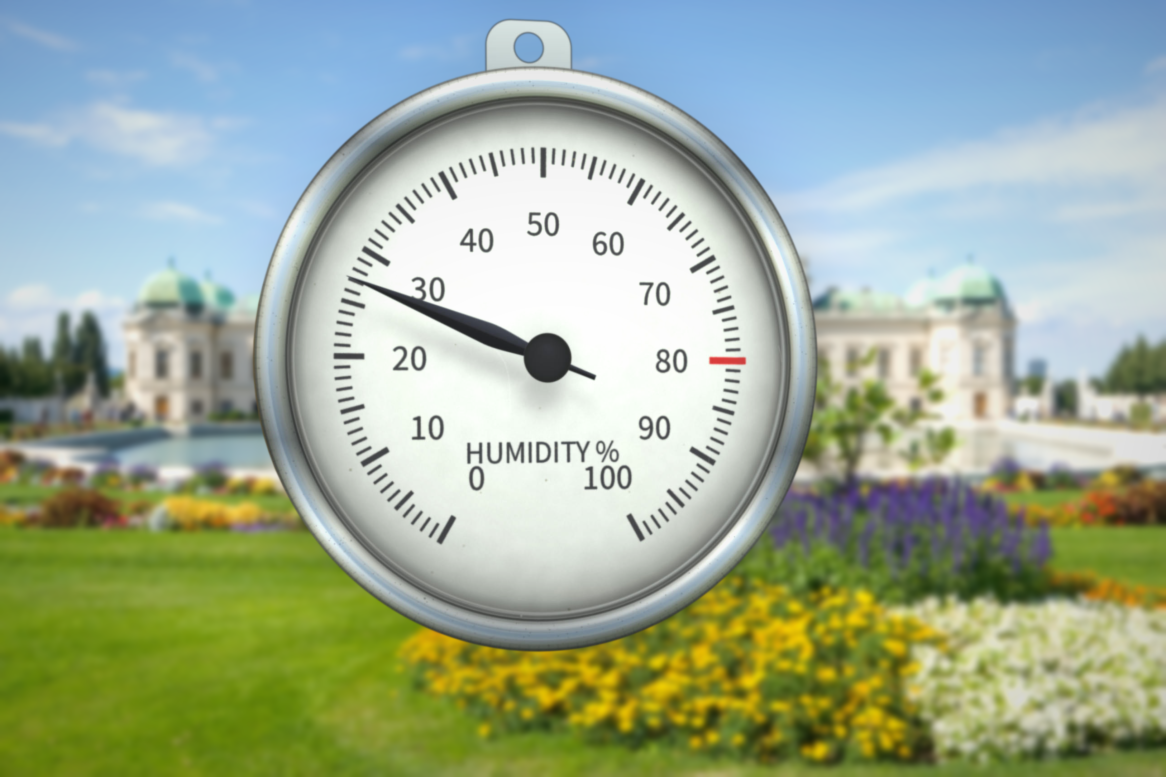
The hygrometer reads 27%
